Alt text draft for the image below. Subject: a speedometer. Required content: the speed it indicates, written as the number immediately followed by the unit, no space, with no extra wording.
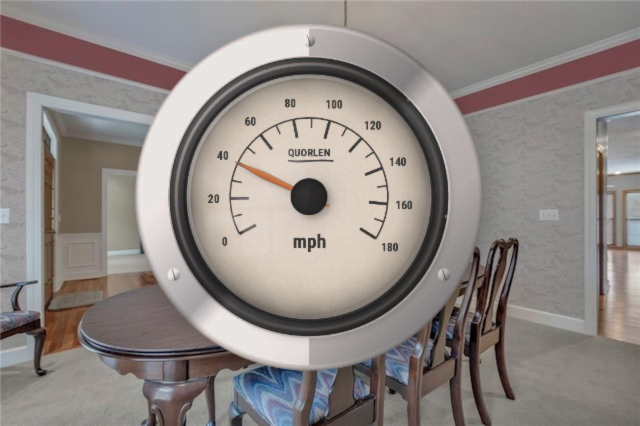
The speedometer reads 40mph
